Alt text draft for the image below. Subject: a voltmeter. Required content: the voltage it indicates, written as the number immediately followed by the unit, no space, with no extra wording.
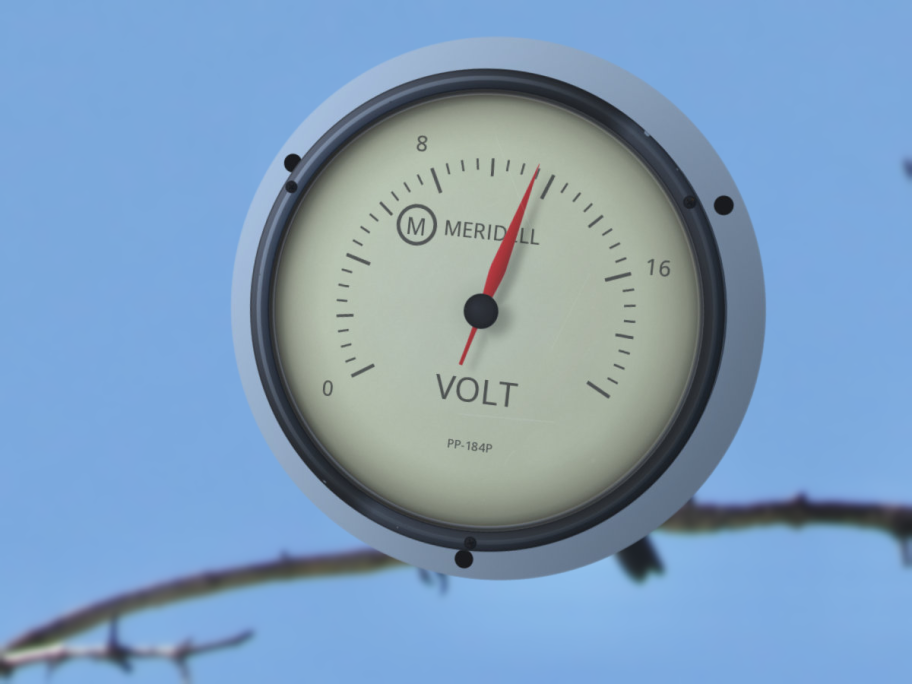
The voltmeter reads 11.5V
